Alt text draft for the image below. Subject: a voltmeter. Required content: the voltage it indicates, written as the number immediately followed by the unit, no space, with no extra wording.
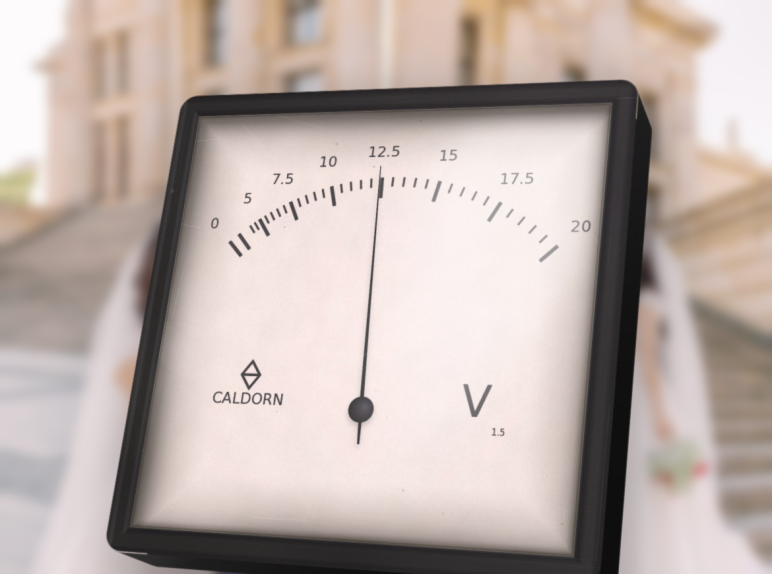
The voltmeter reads 12.5V
